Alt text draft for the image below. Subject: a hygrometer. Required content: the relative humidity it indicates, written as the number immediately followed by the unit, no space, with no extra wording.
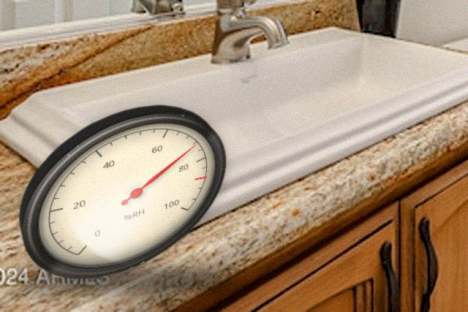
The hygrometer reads 72%
